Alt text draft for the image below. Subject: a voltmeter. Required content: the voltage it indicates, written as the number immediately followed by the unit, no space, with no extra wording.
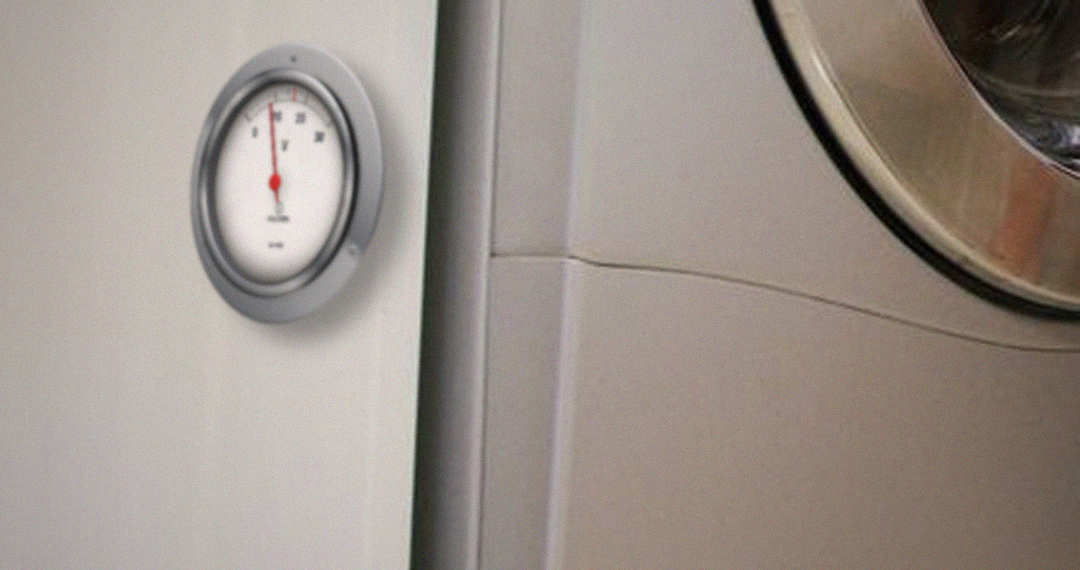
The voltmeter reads 10V
